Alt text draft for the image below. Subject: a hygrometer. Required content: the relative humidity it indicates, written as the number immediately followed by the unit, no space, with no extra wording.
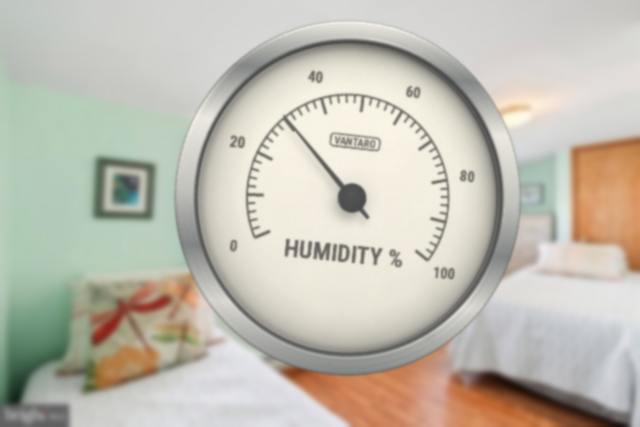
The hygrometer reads 30%
